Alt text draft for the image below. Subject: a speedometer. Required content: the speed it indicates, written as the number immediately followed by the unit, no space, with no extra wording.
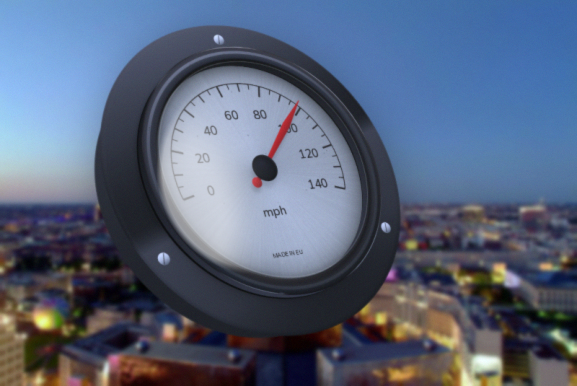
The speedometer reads 97.5mph
